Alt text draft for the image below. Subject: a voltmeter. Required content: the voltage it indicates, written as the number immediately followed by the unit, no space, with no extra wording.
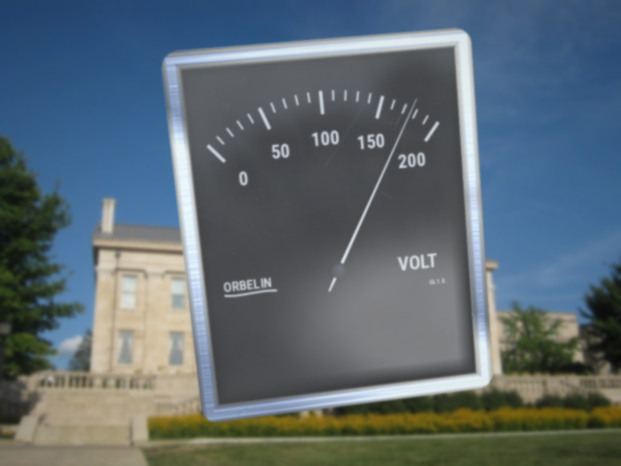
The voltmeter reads 175V
